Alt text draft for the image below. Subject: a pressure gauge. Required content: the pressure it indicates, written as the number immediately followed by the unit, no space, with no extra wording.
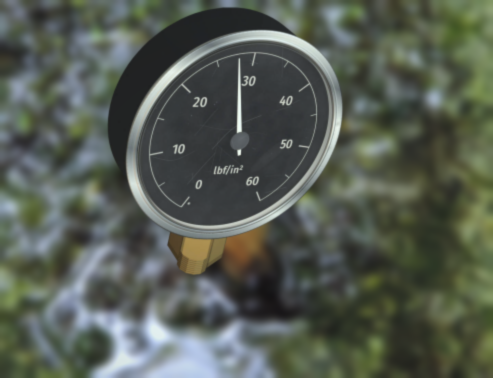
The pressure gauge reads 27.5psi
